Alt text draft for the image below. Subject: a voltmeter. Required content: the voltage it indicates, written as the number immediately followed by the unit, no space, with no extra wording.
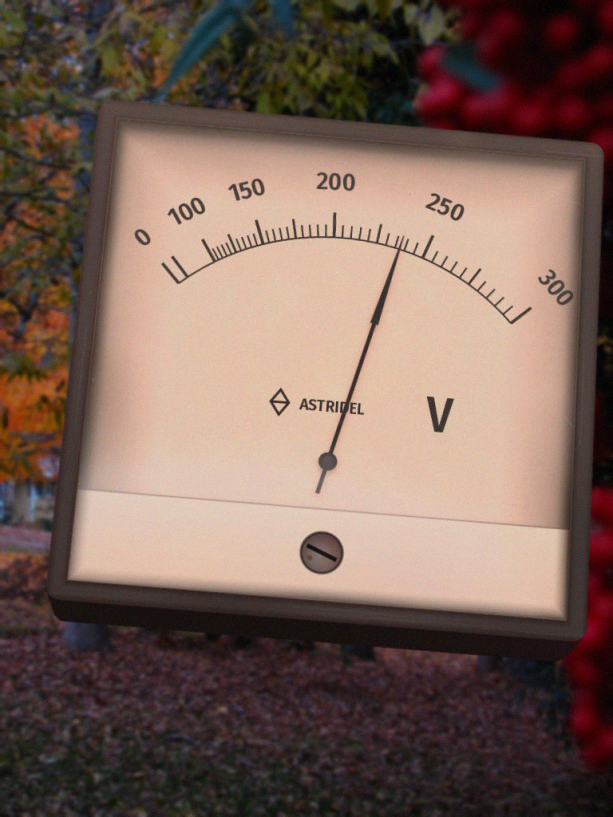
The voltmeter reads 237.5V
